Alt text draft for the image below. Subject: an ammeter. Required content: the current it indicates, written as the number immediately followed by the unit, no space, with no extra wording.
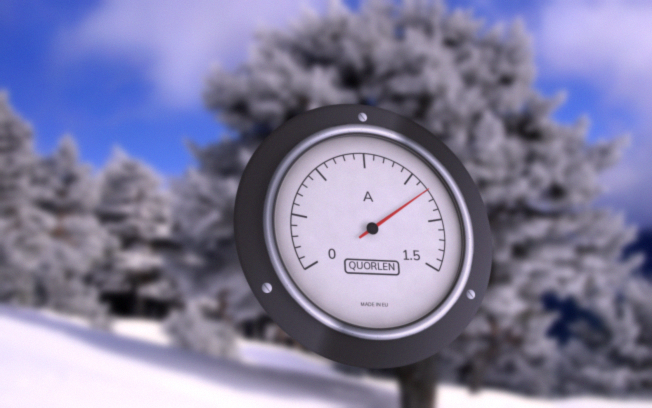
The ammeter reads 1.1A
